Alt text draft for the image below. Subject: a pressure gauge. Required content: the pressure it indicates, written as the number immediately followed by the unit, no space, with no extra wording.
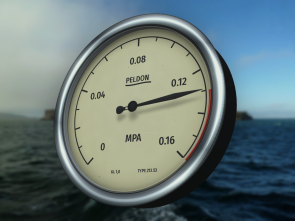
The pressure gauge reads 0.13MPa
